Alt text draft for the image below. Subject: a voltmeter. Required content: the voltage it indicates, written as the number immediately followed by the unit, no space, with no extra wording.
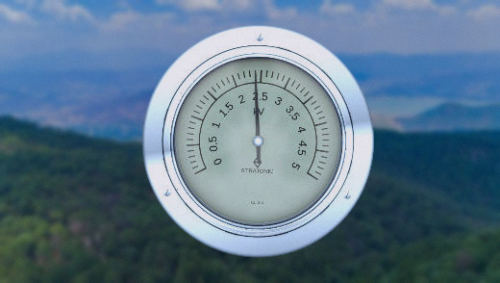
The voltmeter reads 2.4kV
